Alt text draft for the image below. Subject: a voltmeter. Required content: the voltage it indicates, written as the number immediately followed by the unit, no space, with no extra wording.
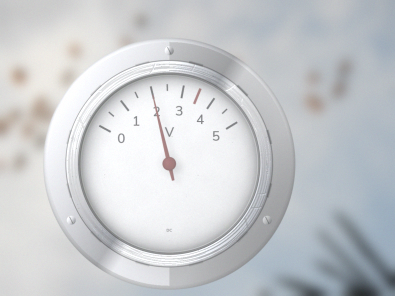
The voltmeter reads 2V
